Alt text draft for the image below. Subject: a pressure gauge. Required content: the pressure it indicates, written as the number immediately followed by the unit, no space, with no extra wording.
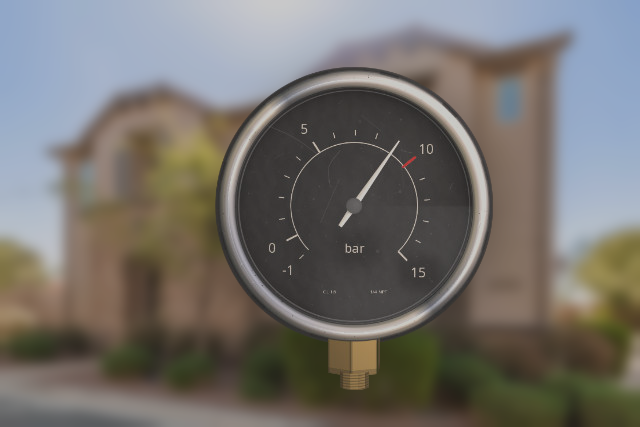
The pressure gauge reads 9bar
